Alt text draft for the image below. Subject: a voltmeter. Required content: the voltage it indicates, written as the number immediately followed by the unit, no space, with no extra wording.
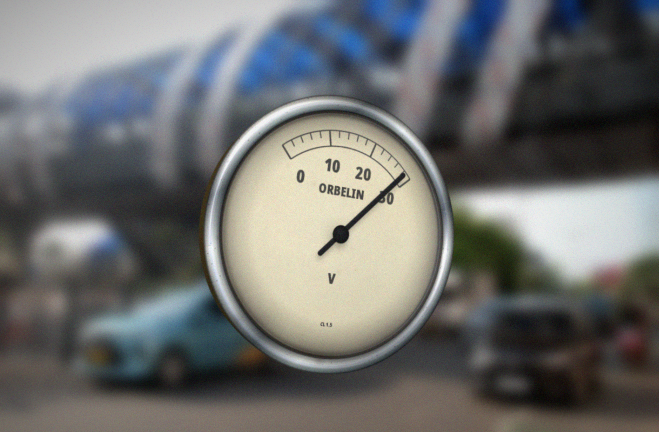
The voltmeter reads 28V
